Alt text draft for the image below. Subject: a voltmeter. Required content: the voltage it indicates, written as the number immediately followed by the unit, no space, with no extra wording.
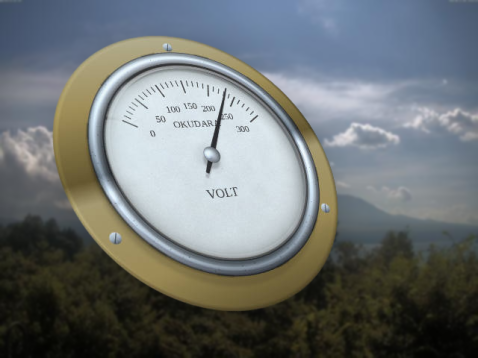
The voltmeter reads 230V
